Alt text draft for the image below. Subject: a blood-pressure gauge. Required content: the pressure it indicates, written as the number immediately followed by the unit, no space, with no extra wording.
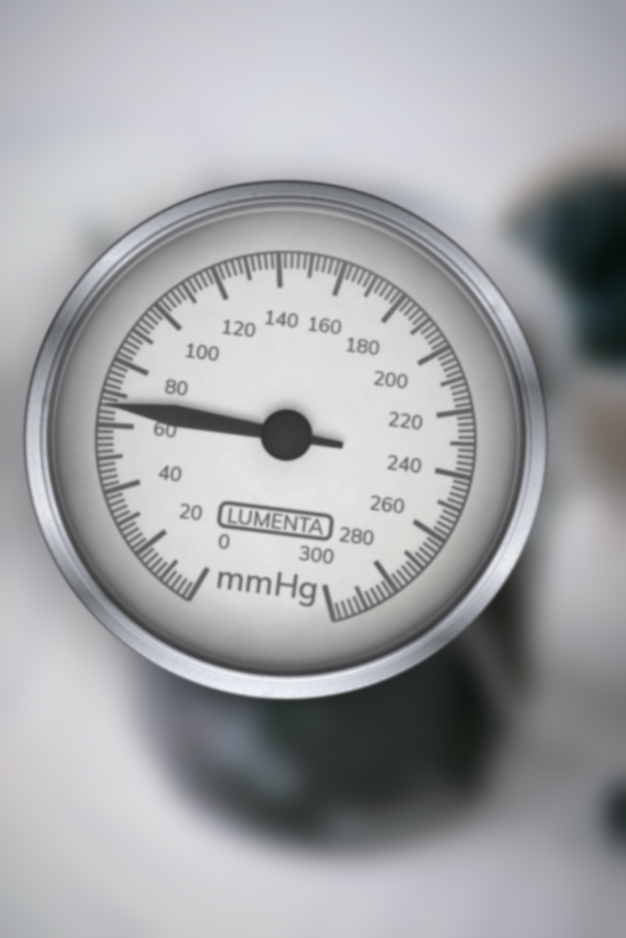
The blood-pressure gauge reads 66mmHg
